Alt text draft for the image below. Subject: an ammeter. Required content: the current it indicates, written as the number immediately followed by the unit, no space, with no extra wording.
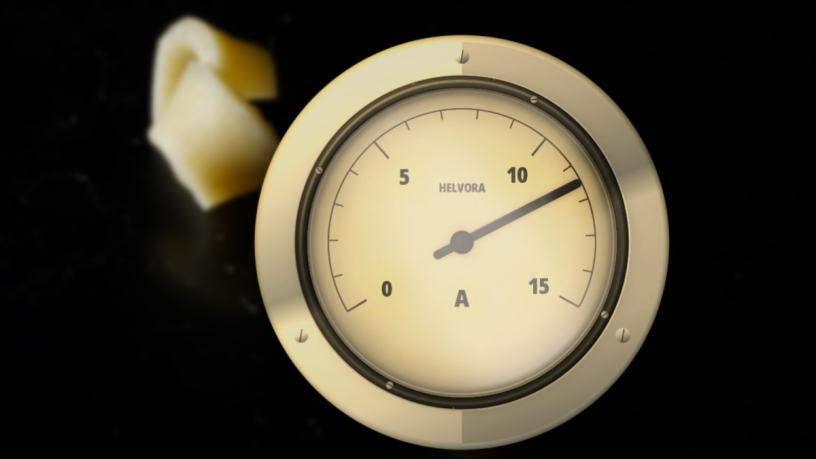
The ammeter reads 11.5A
